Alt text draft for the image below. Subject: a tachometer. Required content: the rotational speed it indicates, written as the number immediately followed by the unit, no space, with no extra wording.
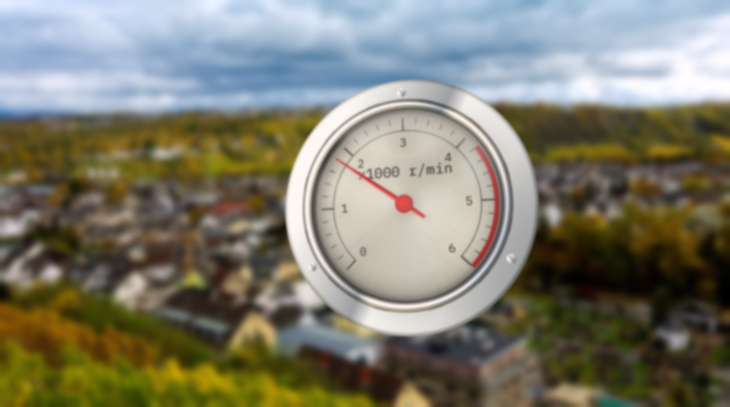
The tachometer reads 1800rpm
